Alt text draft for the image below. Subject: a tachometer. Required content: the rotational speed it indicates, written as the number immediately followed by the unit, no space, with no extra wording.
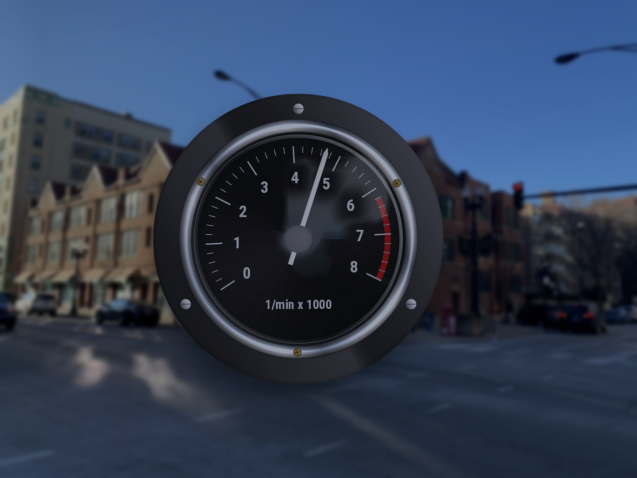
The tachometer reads 4700rpm
